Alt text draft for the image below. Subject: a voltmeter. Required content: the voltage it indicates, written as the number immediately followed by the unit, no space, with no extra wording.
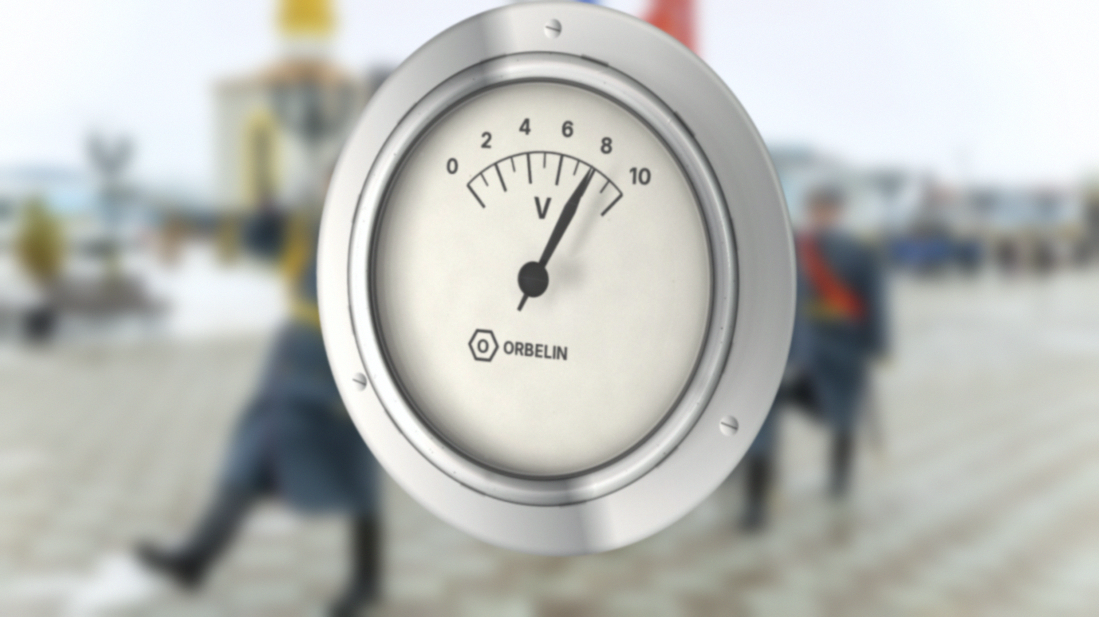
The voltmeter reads 8V
